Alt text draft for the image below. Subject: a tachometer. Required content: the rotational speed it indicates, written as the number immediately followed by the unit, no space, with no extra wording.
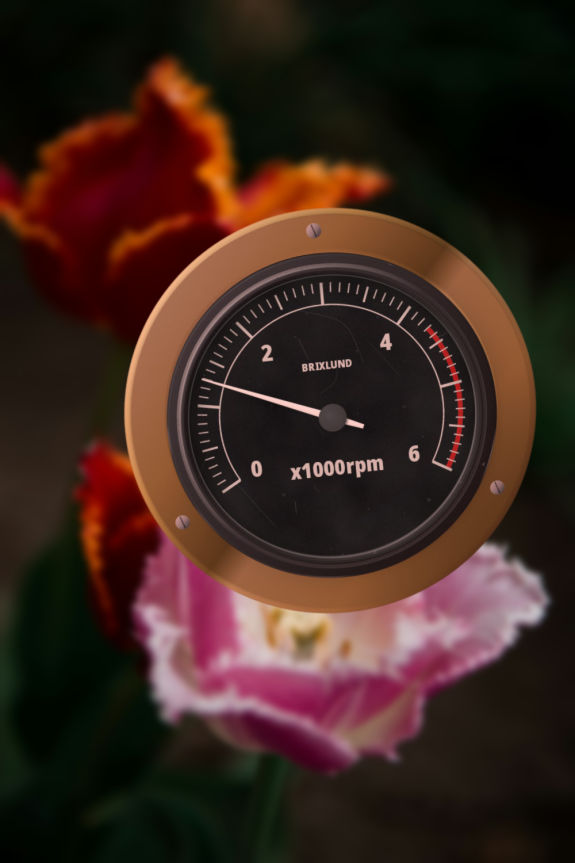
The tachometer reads 1300rpm
